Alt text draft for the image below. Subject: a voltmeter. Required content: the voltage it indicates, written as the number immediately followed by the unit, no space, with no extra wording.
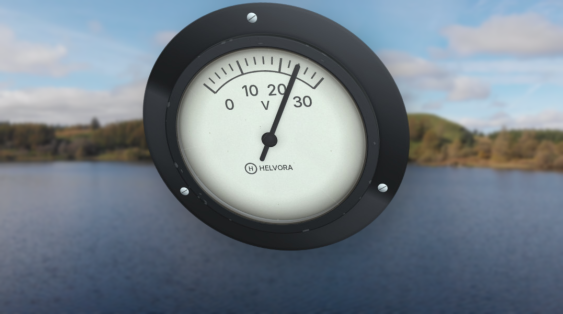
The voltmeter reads 24V
